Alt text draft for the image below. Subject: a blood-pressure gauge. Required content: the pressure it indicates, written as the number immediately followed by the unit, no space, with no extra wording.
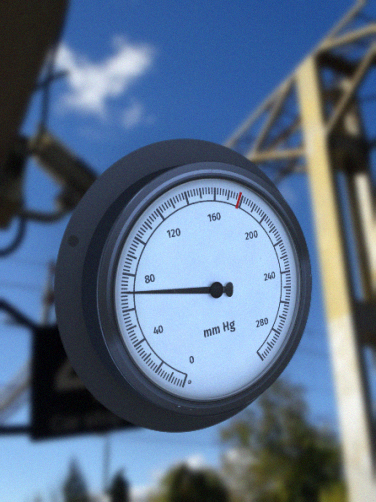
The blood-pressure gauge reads 70mmHg
